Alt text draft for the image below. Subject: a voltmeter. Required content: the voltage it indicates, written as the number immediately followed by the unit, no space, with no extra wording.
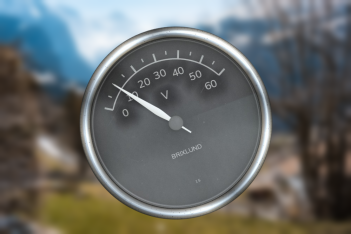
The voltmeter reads 10V
